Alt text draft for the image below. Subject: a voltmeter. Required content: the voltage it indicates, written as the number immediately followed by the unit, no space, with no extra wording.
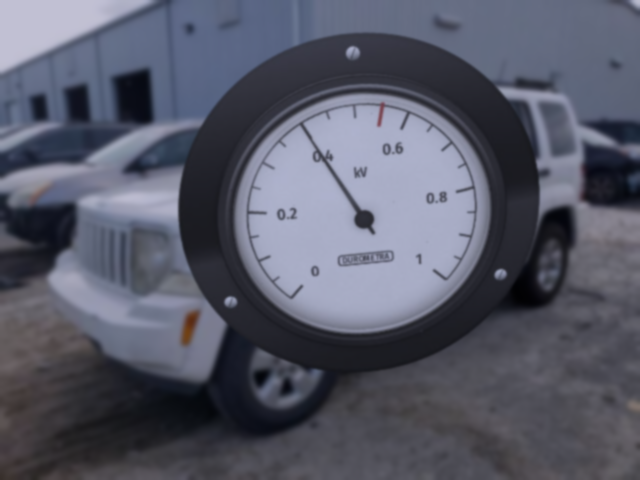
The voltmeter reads 0.4kV
